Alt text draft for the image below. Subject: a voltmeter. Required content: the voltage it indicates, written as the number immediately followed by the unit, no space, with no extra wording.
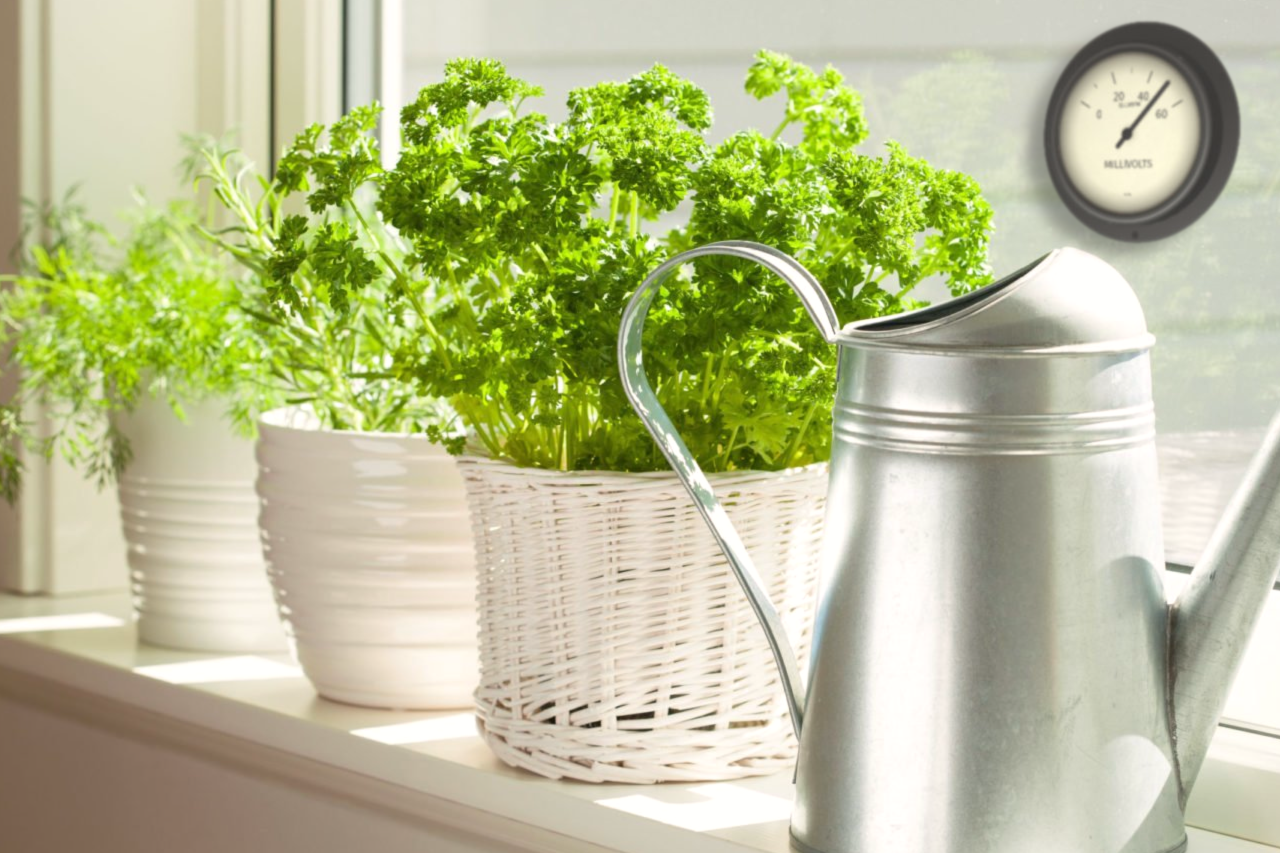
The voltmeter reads 50mV
